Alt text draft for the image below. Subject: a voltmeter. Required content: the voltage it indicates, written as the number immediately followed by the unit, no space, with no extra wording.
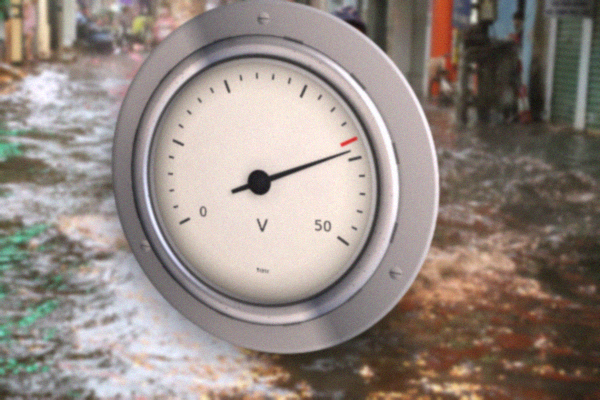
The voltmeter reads 39V
